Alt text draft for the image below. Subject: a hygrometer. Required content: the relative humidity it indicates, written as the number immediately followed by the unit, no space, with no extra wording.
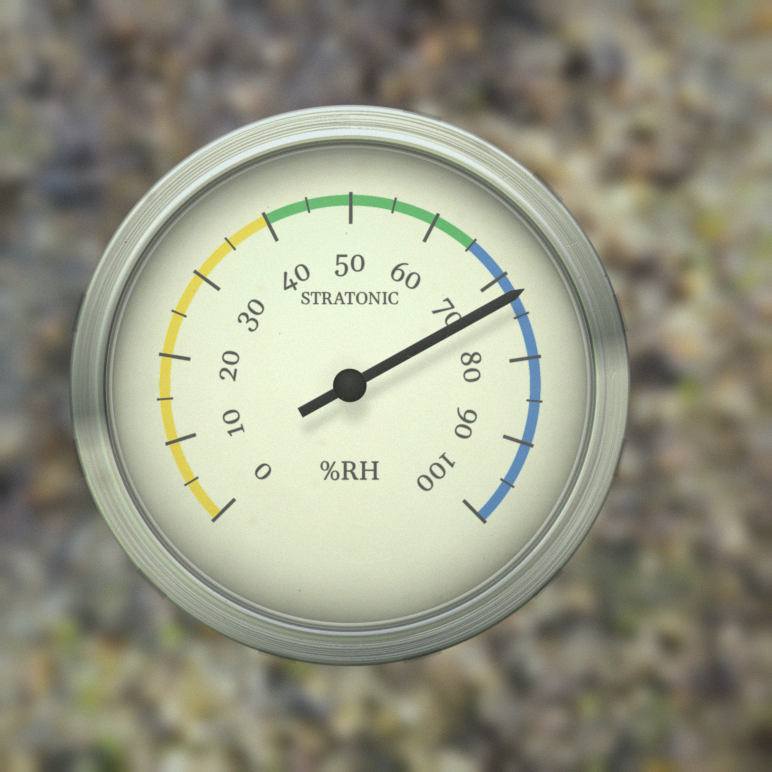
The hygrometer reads 72.5%
